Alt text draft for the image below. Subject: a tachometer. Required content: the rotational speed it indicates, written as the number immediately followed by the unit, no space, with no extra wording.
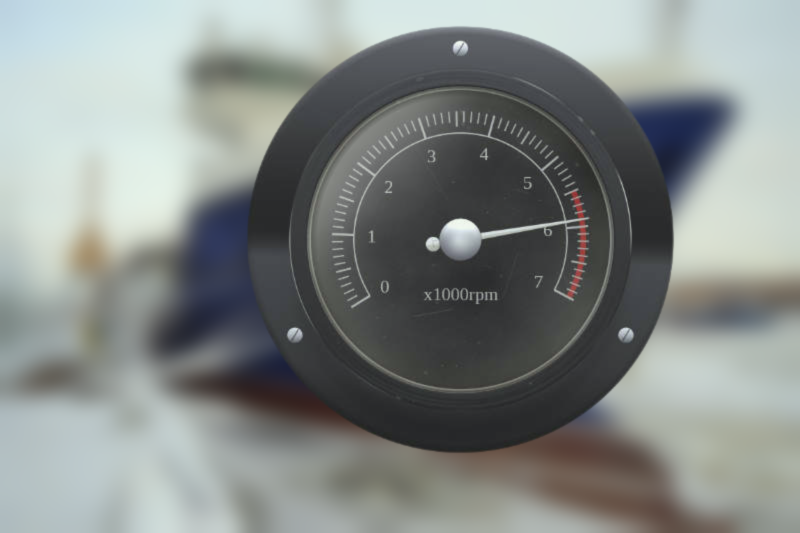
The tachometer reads 5900rpm
